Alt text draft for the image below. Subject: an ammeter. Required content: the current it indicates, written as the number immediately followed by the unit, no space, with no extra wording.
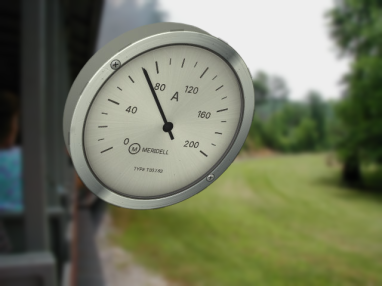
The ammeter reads 70A
